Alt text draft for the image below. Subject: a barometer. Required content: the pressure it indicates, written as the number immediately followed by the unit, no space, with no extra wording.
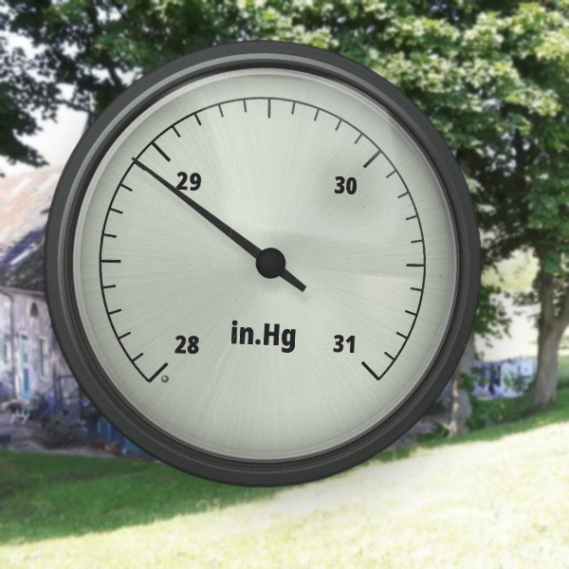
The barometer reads 28.9inHg
